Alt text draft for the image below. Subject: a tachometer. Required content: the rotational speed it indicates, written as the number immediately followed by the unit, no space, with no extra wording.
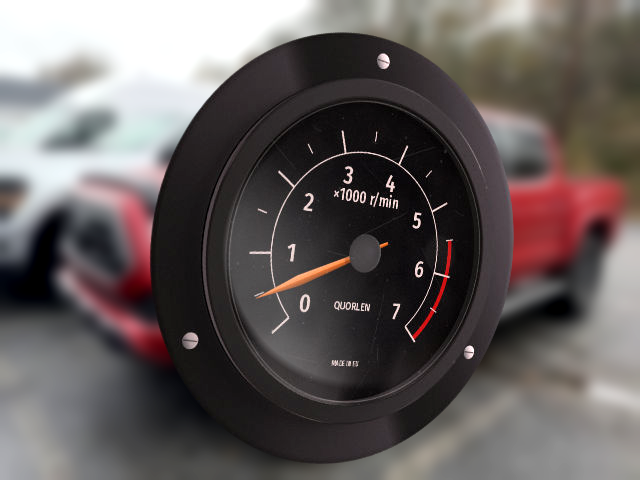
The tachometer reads 500rpm
